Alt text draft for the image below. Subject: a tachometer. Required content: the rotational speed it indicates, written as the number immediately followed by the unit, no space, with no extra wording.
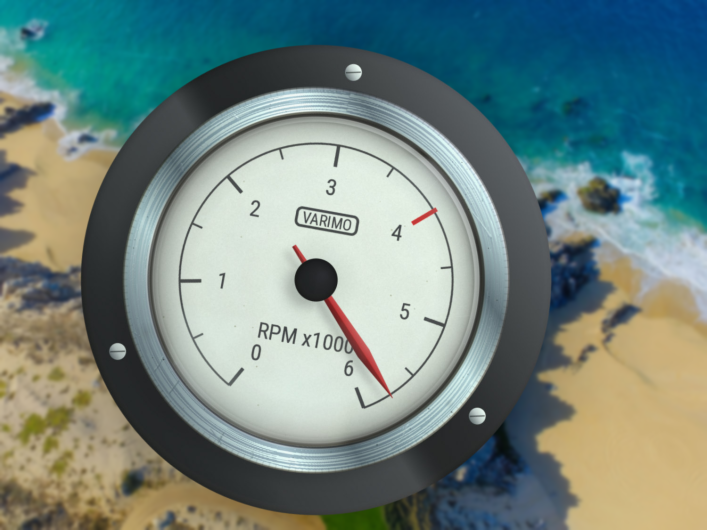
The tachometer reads 5750rpm
